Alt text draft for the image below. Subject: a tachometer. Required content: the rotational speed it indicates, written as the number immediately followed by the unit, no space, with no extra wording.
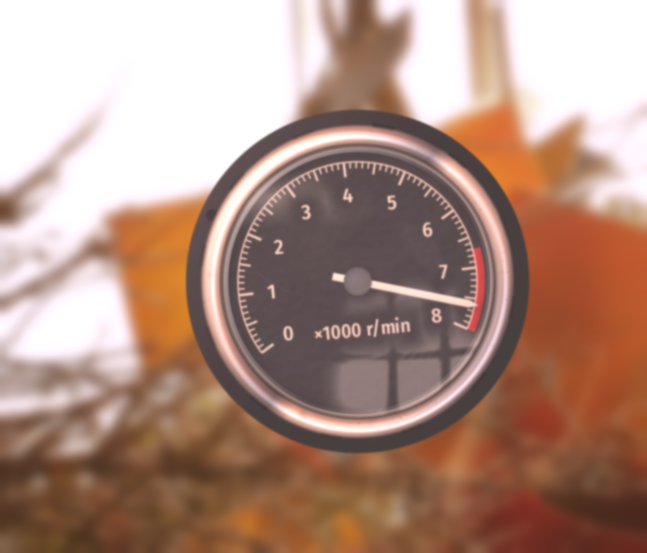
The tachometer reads 7600rpm
